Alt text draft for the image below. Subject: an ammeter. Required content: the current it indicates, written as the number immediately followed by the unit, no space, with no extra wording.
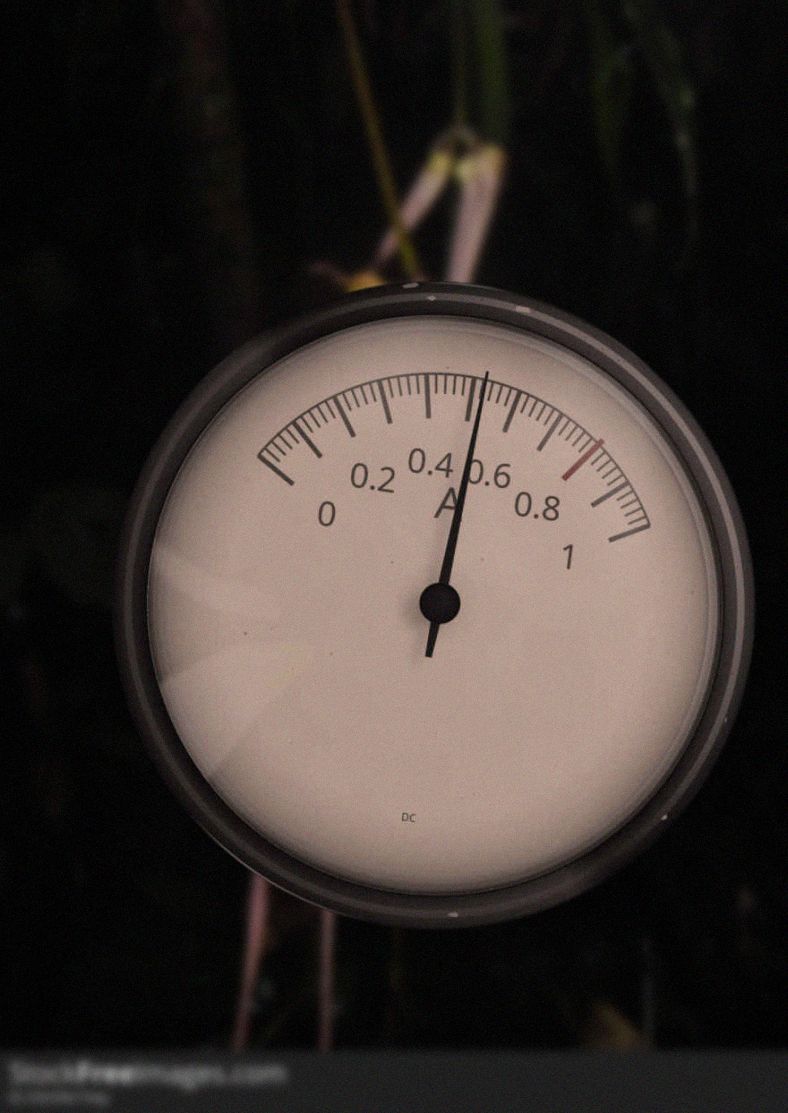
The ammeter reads 0.52A
